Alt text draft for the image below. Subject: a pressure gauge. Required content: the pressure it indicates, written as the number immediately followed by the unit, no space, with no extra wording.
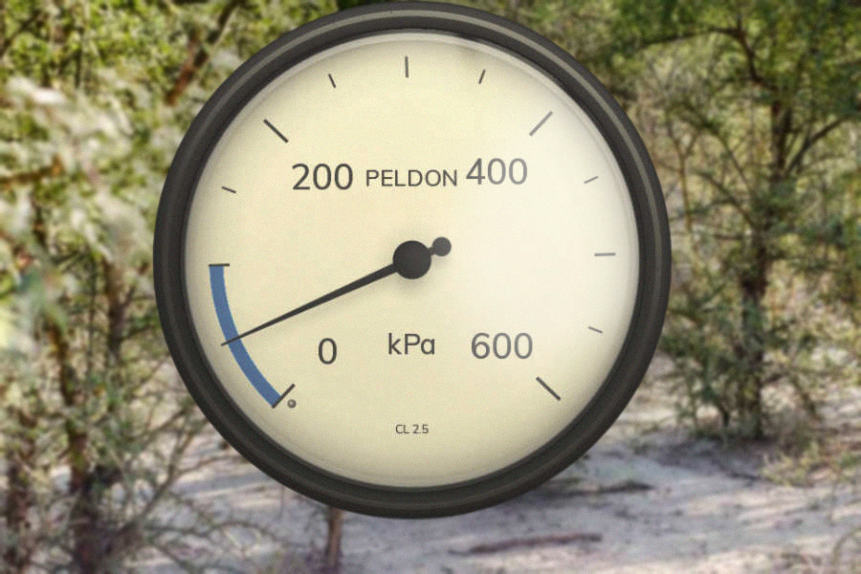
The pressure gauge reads 50kPa
